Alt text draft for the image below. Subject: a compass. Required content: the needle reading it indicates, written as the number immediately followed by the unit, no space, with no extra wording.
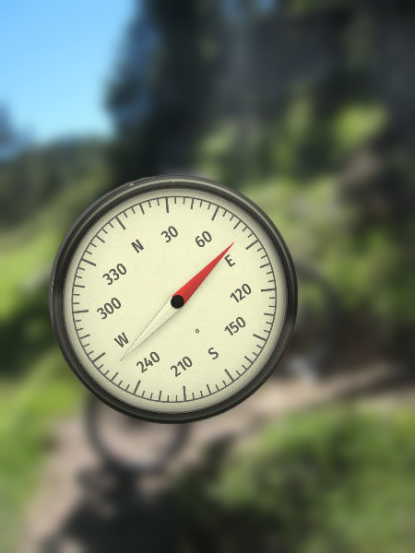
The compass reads 80°
